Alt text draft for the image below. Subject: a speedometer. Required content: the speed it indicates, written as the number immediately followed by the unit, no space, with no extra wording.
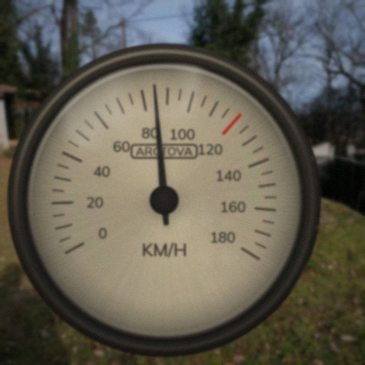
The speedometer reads 85km/h
